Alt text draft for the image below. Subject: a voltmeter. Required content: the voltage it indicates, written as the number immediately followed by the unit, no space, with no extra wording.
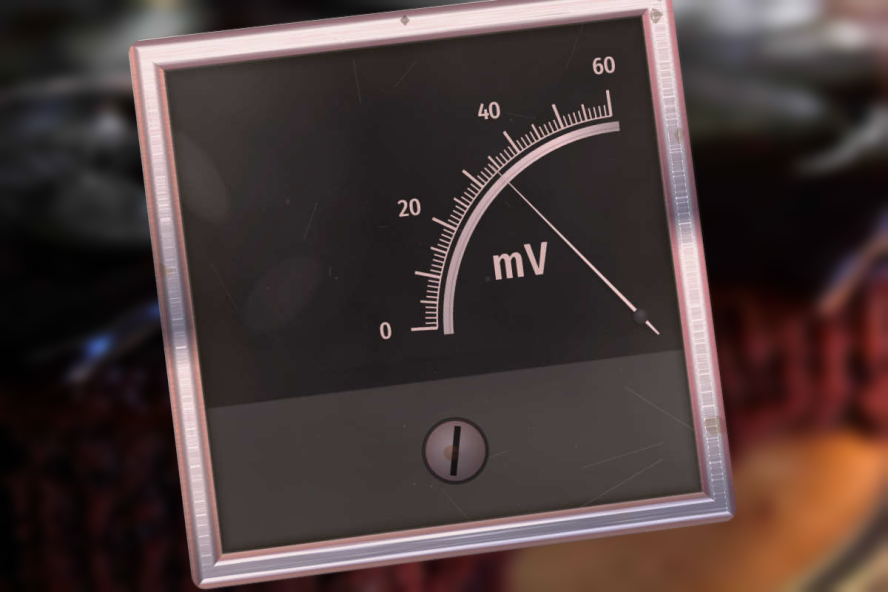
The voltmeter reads 34mV
